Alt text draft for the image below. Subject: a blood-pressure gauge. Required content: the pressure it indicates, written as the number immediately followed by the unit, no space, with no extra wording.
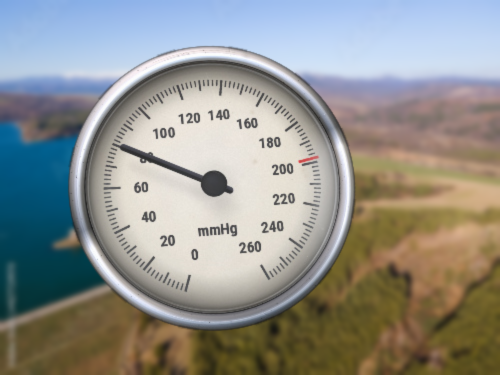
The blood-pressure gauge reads 80mmHg
